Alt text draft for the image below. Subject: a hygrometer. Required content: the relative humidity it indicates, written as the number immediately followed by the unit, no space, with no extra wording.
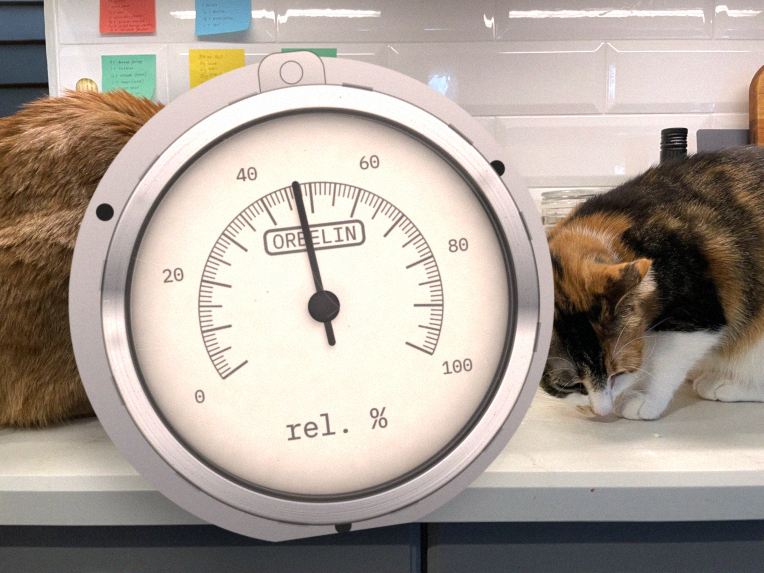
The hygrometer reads 47%
